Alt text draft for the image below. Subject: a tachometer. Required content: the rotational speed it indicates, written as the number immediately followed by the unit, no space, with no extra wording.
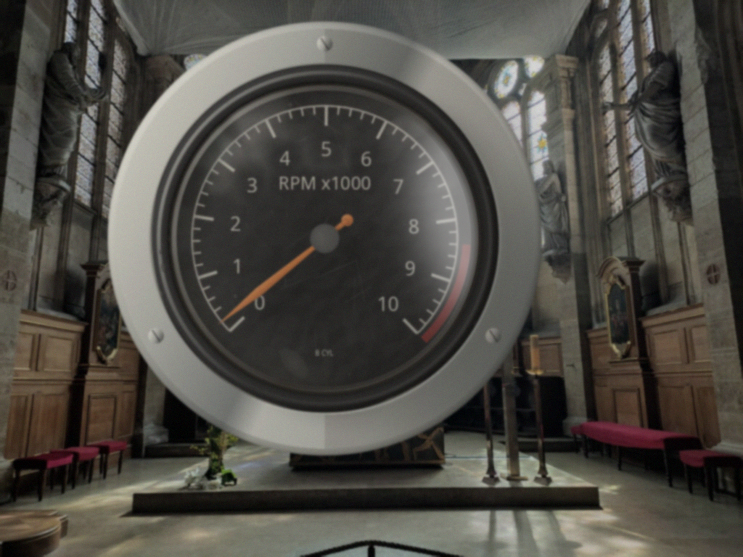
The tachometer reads 200rpm
